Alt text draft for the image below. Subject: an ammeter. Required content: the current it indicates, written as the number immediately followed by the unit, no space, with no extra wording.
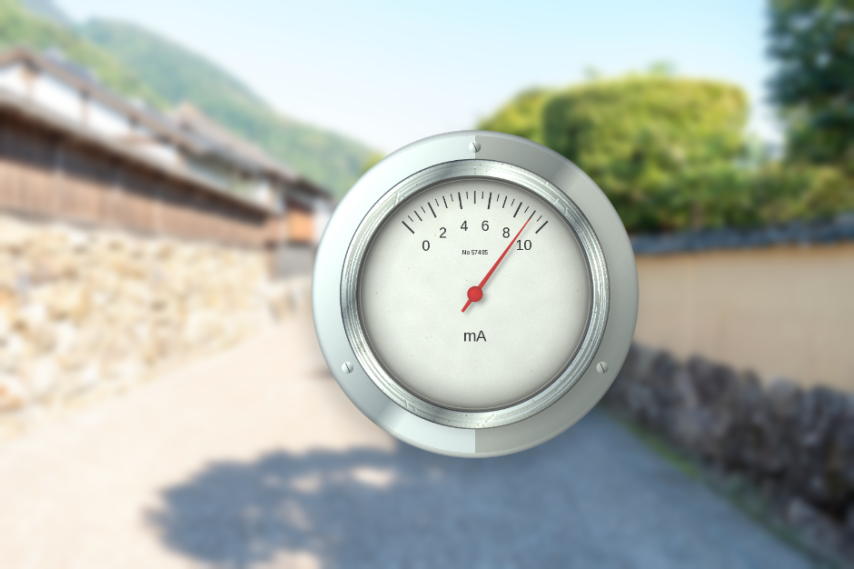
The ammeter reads 9mA
